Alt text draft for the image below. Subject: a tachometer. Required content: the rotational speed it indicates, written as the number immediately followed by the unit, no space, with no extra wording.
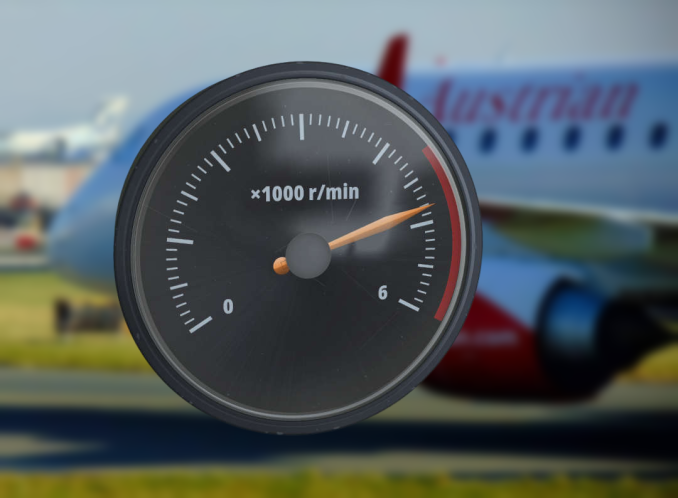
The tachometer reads 4800rpm
